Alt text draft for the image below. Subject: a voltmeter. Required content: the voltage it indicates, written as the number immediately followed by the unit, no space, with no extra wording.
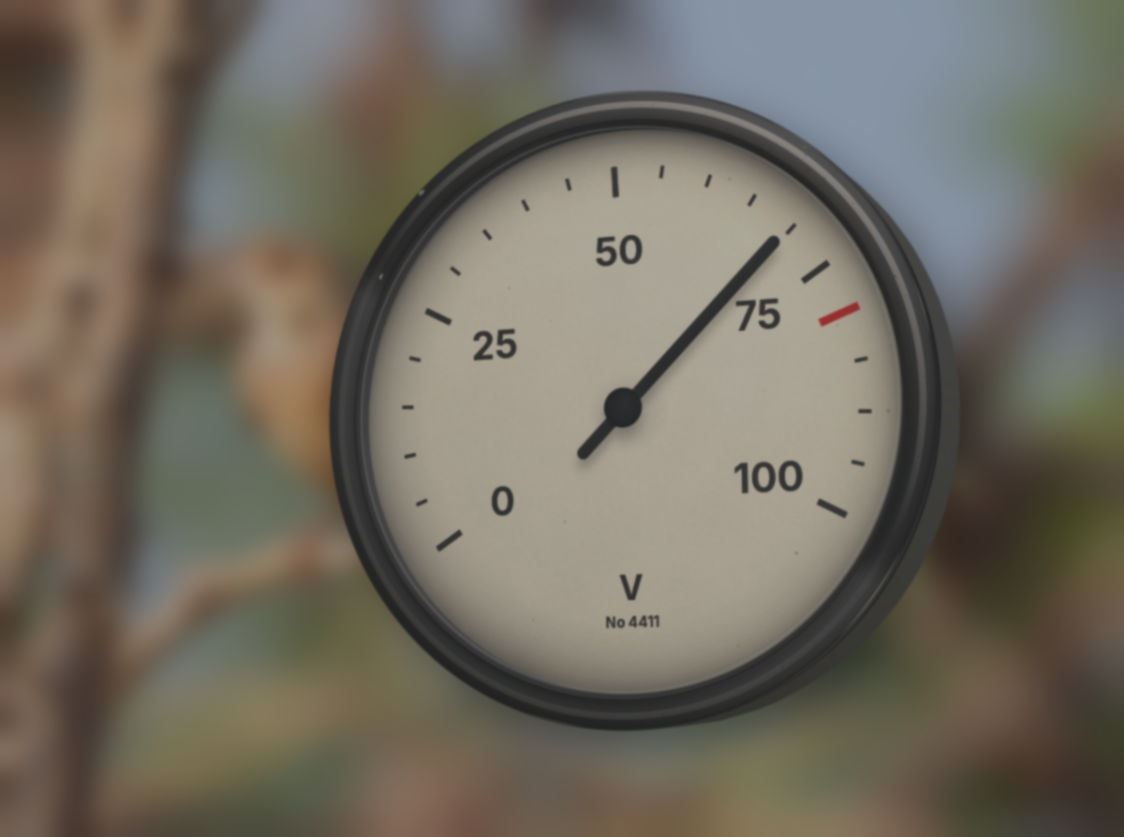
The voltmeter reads 70V
